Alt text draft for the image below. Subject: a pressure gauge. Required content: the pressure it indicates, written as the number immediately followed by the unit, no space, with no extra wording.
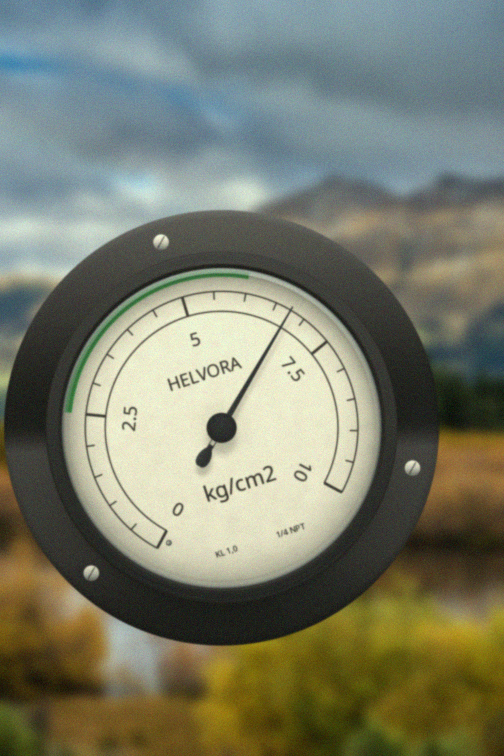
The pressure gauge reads 6.75kg/cm²
